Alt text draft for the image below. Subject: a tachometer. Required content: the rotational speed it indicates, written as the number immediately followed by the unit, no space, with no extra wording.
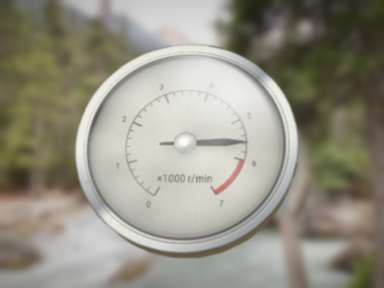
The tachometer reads 5600rpm
